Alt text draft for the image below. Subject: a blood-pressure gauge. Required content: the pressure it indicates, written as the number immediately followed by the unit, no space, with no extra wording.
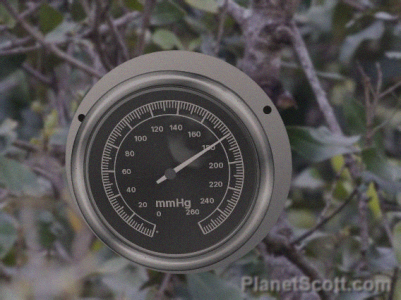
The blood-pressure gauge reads 180mmHg
